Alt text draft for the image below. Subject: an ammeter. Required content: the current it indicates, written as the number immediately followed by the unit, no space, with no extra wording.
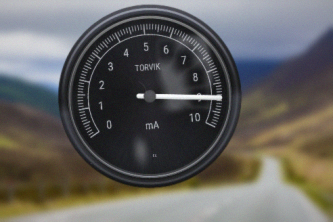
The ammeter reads 9mA
